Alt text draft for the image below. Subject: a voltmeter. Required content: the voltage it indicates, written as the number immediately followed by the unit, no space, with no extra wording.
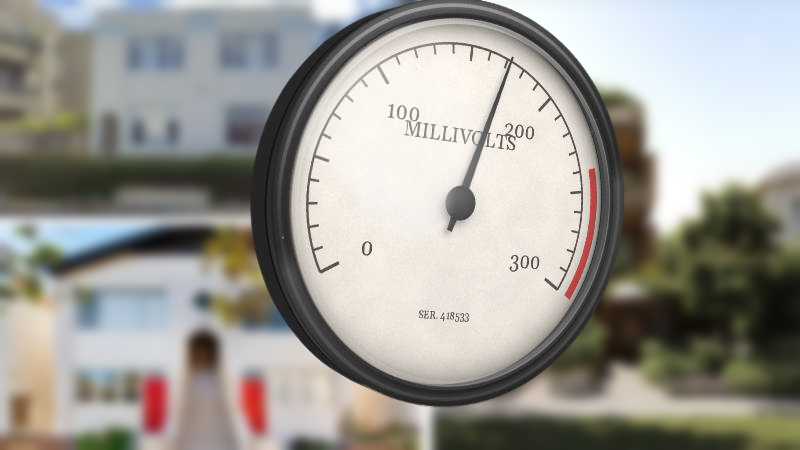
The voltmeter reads 170mV
